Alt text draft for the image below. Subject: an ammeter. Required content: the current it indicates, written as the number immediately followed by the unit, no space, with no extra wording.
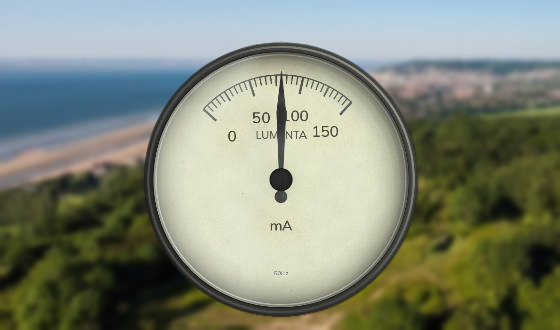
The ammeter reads 80mA
